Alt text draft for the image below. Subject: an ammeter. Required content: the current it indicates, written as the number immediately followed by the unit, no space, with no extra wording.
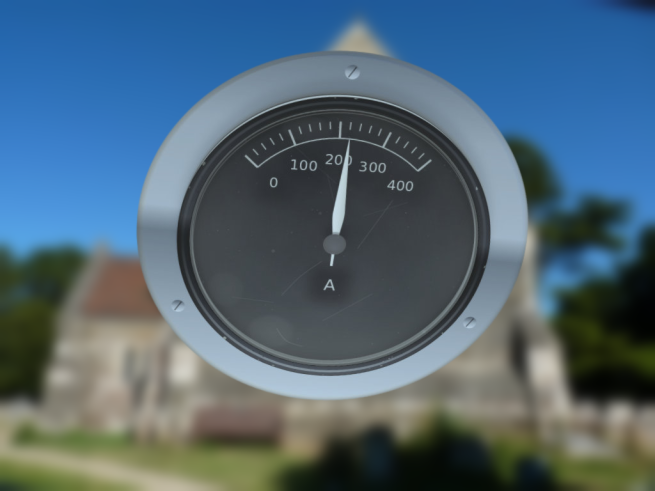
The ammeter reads 220A
